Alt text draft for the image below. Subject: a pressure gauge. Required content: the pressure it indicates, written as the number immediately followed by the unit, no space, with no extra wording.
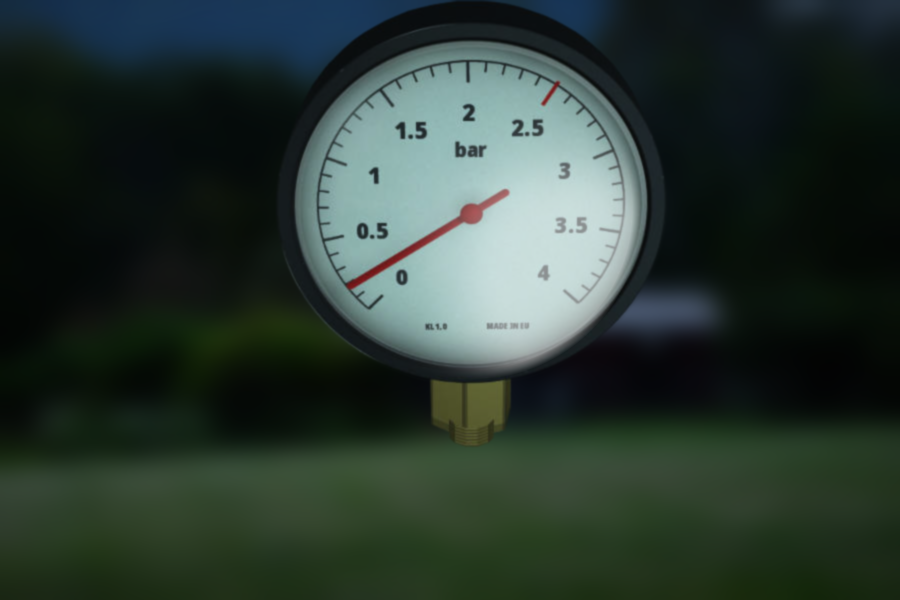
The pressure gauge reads 0.2bar
